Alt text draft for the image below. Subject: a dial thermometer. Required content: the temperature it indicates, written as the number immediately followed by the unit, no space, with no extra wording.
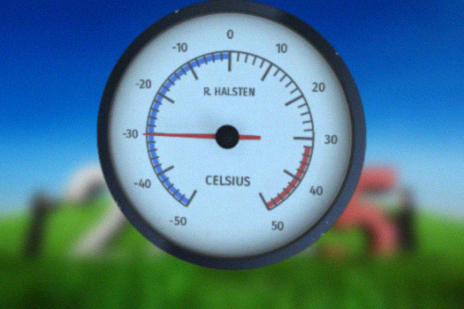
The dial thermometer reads -30°C
